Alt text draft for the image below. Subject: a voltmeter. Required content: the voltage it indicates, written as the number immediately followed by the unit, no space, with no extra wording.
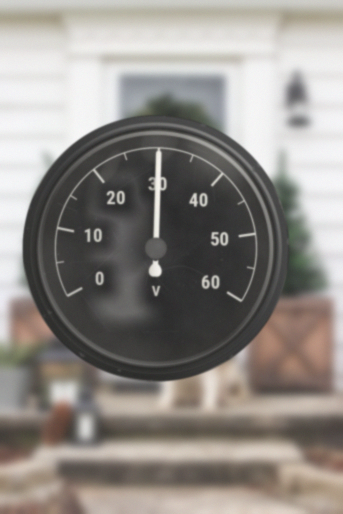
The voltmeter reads 30V
